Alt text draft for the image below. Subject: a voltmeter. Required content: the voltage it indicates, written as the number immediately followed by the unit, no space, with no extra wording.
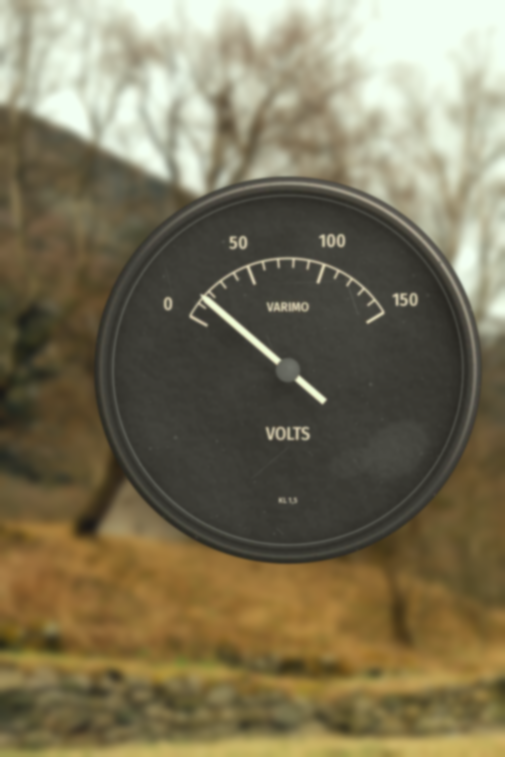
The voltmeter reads 15V
